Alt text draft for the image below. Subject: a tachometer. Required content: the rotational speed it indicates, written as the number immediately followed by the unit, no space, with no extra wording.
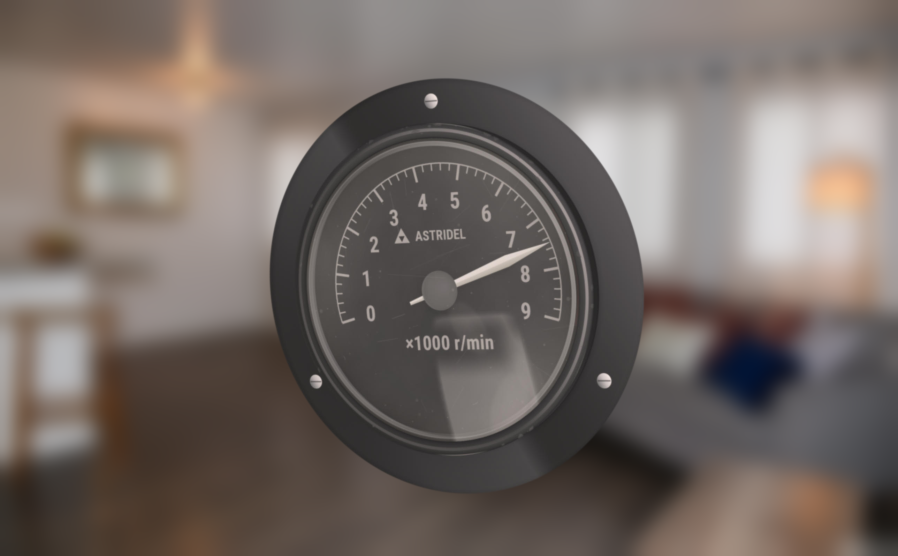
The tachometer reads 7500rpm
